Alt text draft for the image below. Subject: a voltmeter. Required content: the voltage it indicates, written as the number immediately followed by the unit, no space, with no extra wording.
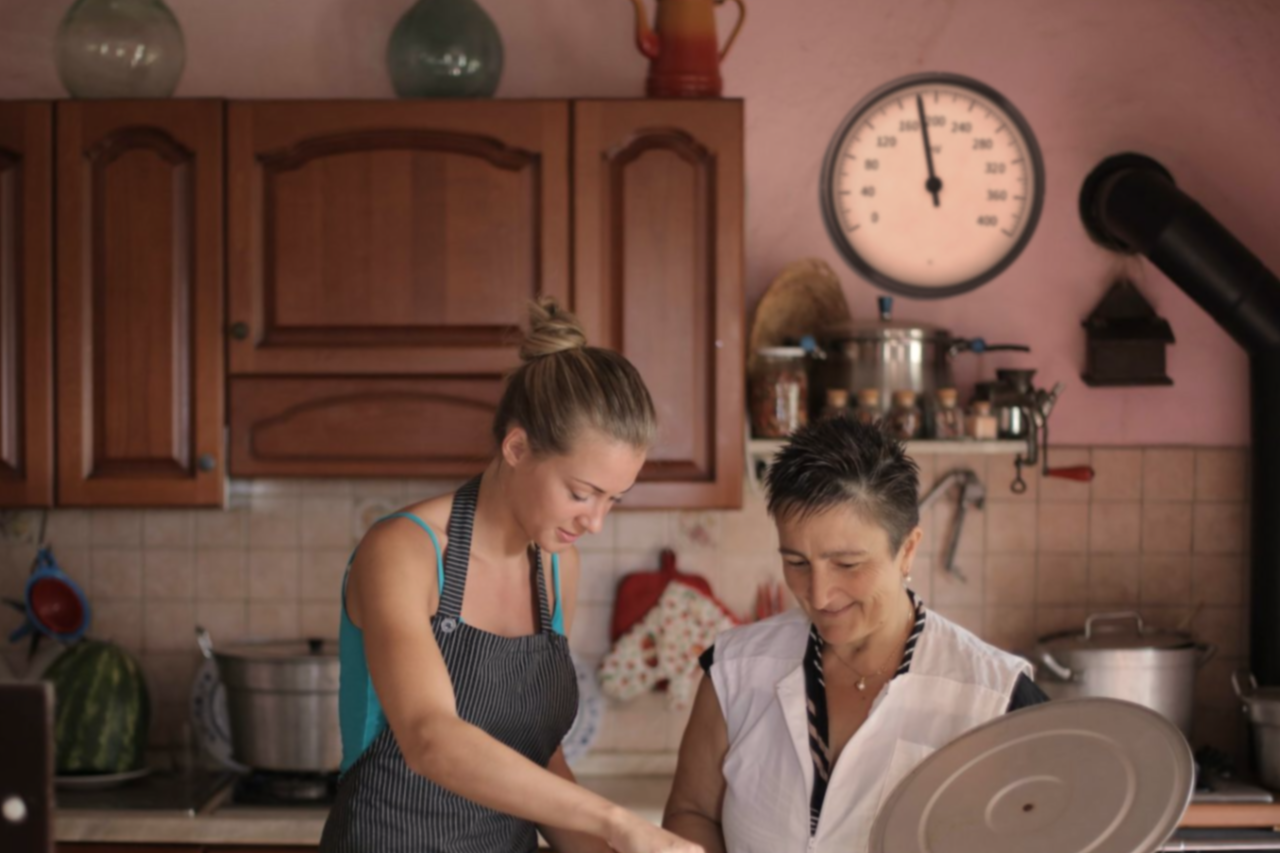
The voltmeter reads 180mV
